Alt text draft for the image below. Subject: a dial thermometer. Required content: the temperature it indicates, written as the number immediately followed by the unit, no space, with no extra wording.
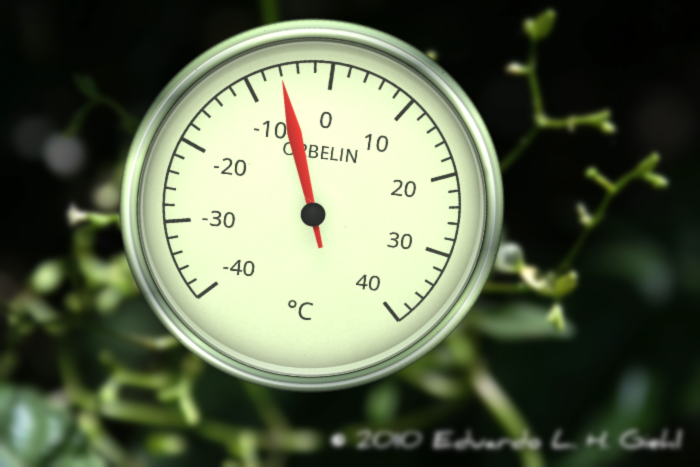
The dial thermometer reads -6°C
